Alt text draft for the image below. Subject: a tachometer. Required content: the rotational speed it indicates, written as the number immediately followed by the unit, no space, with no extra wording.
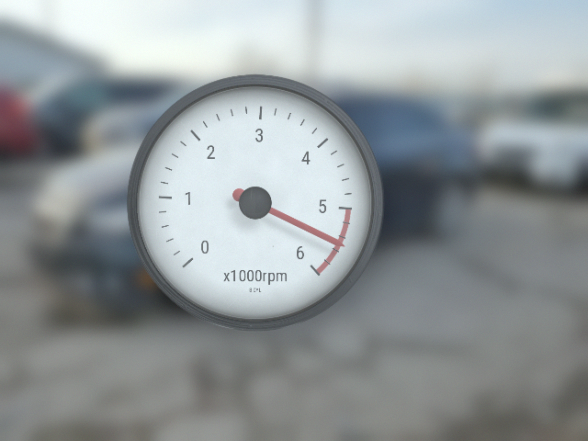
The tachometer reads 5500rpm
